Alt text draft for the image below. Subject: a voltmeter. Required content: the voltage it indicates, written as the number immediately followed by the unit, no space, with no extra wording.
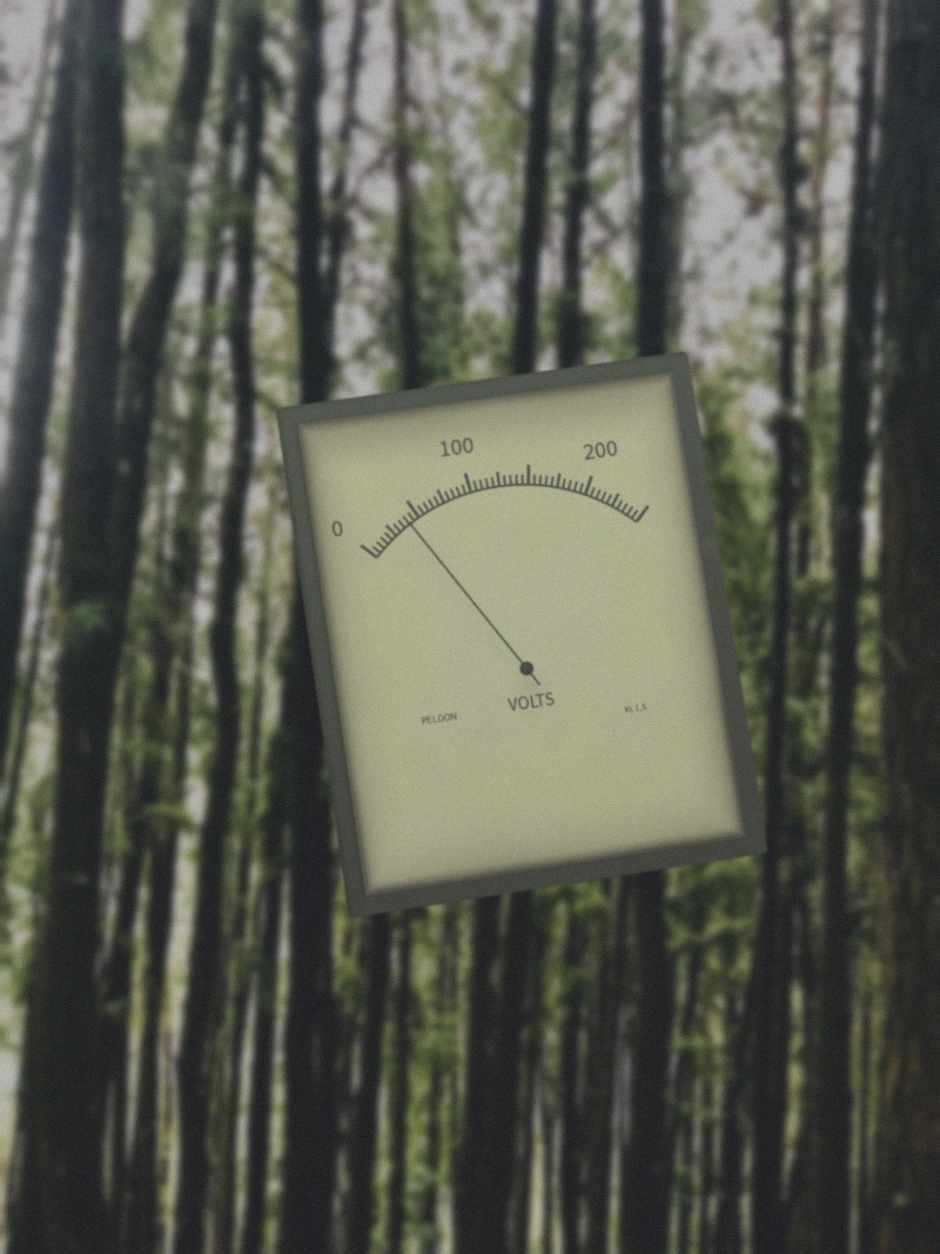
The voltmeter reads 40V
